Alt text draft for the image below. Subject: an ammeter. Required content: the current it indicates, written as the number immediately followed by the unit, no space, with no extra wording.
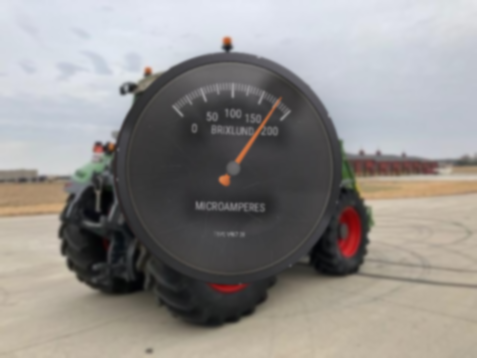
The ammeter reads 175µA
